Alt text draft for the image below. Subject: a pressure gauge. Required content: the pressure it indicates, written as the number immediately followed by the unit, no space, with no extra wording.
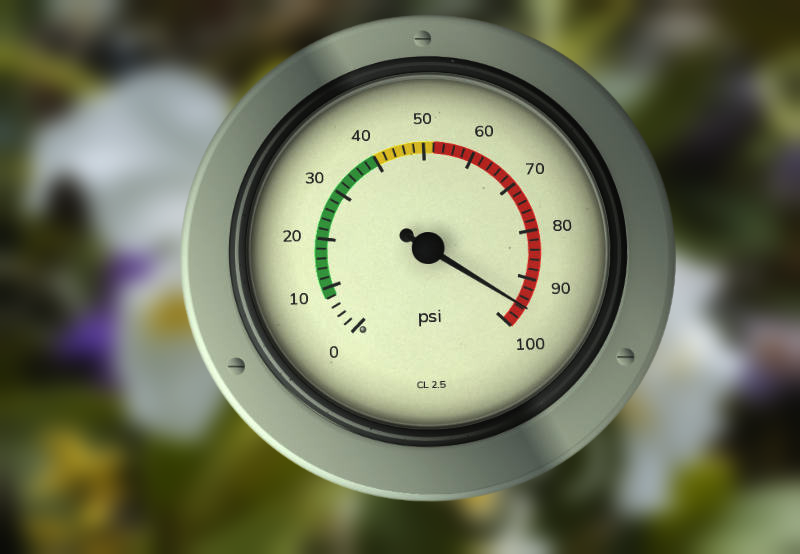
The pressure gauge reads 96psi
